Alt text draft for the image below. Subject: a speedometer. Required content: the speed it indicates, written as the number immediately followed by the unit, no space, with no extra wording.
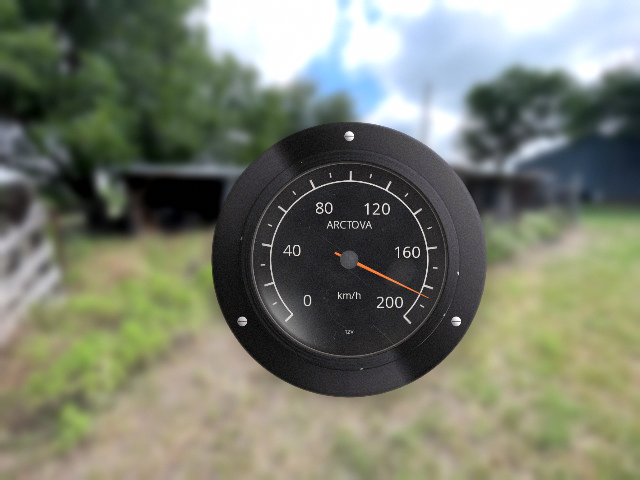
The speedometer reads 185km/h
